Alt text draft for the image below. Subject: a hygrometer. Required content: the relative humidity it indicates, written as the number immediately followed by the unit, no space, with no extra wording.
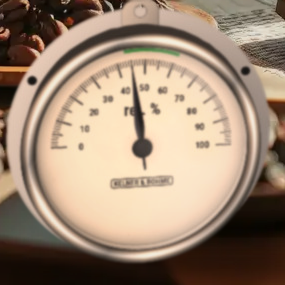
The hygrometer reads 45%
